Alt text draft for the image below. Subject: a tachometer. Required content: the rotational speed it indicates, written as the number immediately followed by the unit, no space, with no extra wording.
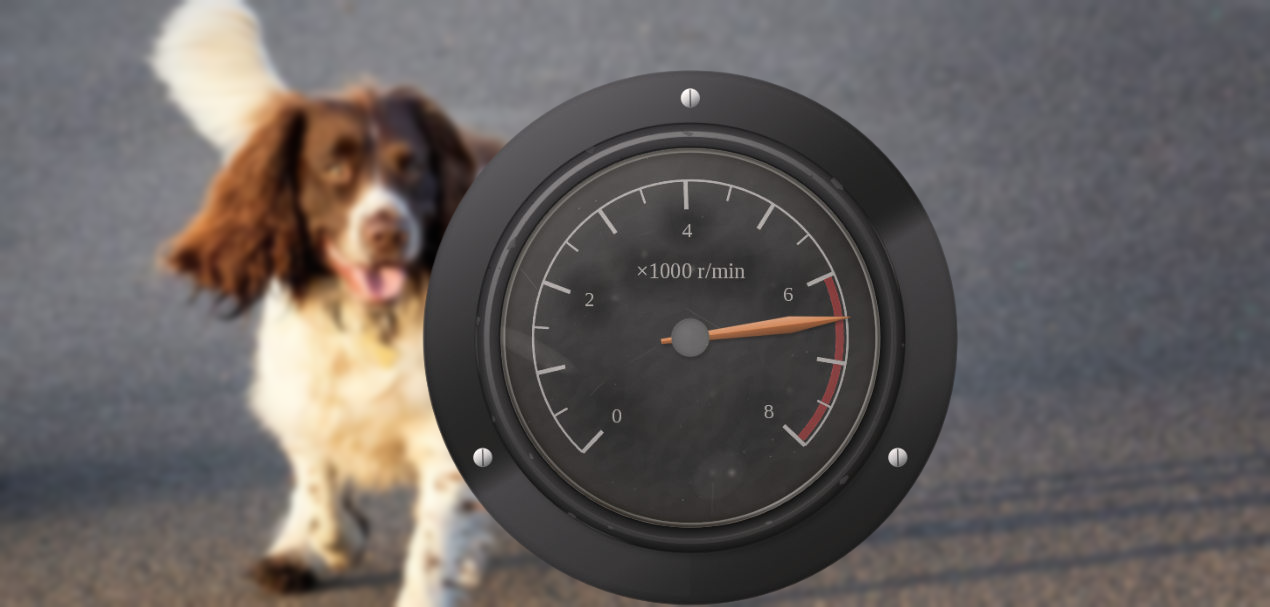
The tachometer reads 6500rpm
